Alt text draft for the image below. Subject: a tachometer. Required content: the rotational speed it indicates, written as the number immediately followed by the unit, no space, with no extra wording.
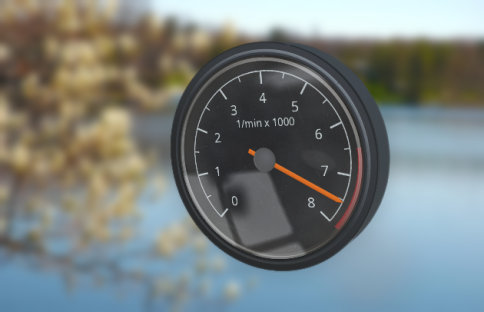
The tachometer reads 7500rpm
